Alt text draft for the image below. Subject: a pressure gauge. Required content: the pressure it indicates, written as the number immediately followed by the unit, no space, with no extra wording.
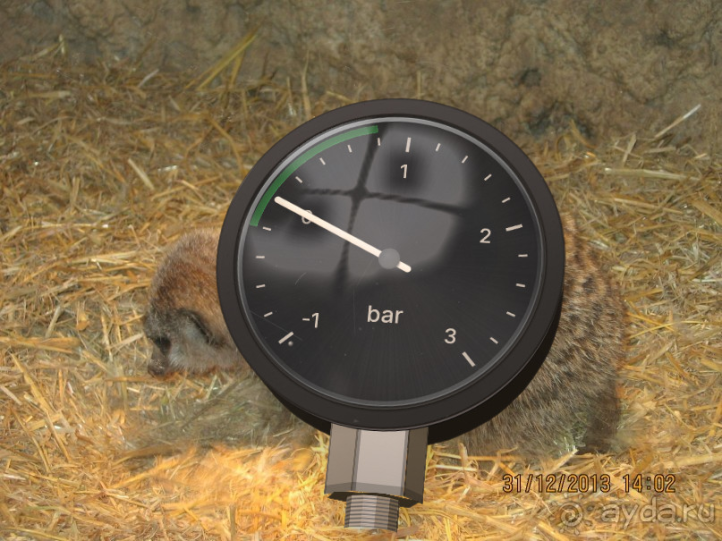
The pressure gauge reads 0bar
